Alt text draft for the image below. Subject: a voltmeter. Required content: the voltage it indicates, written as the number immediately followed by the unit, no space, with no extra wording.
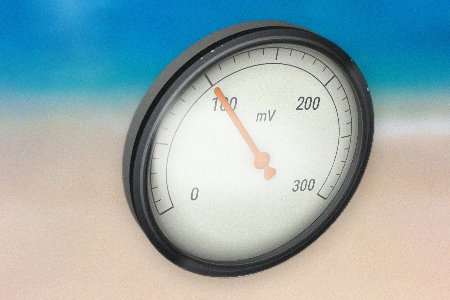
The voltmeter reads 100mV
